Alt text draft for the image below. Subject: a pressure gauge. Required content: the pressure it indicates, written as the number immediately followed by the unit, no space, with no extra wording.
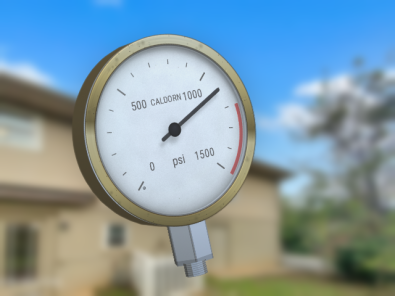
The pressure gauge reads 1100psi
